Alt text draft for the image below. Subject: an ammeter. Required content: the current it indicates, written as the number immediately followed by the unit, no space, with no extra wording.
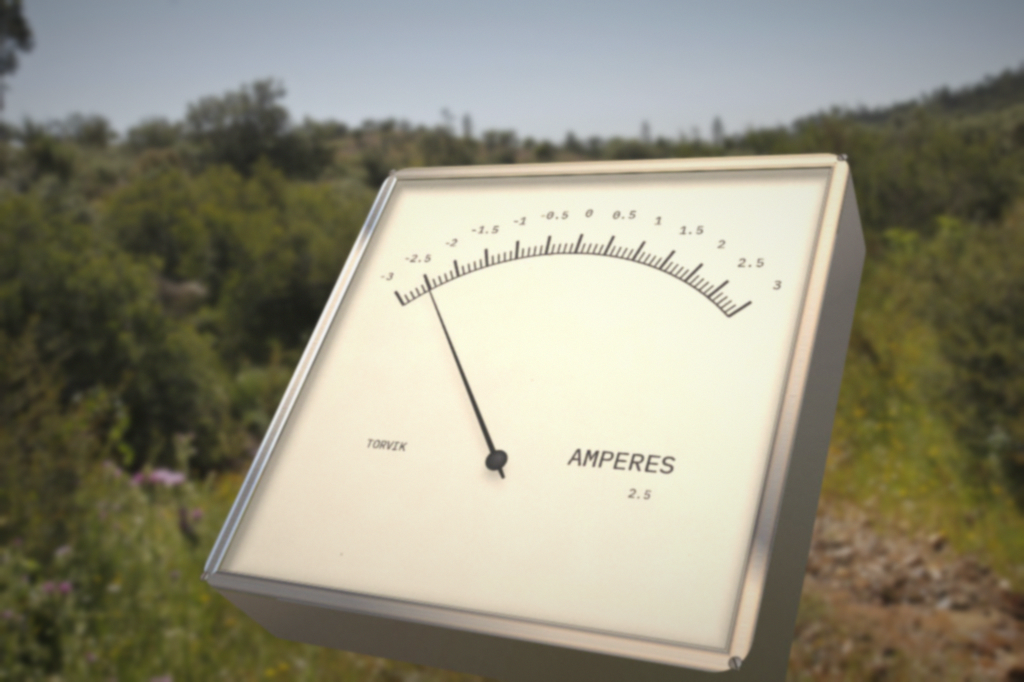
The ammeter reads -2.5A
